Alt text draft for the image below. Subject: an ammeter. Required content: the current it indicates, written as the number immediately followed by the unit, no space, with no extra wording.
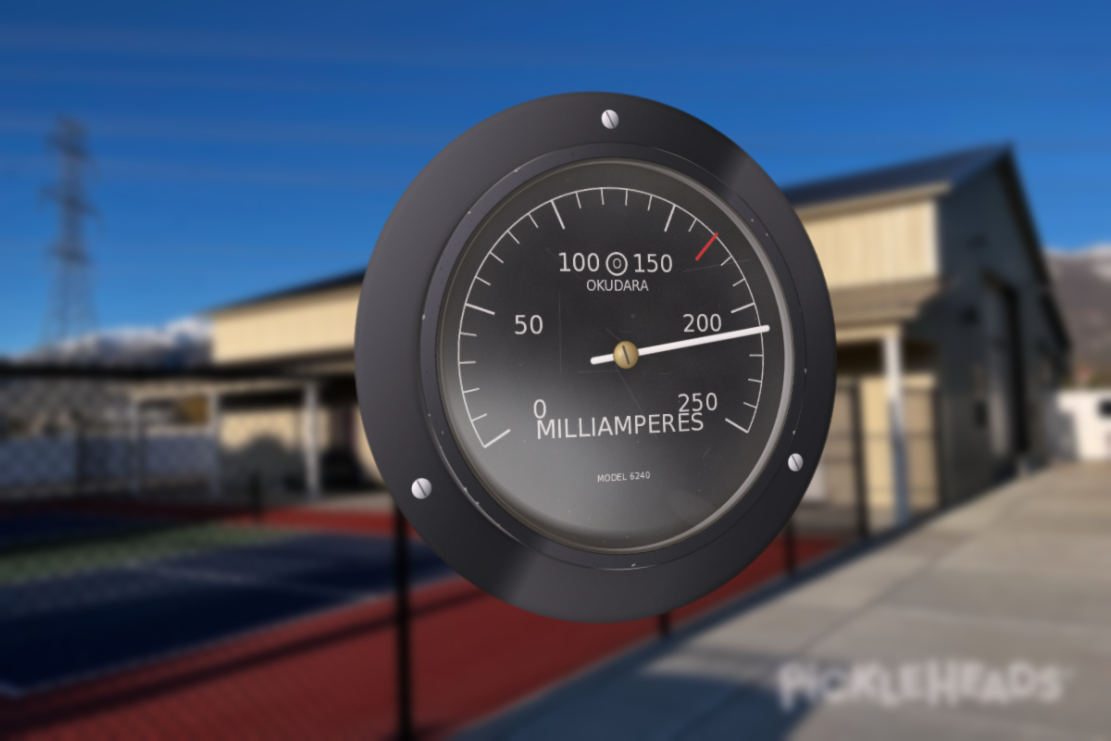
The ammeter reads 210mA
